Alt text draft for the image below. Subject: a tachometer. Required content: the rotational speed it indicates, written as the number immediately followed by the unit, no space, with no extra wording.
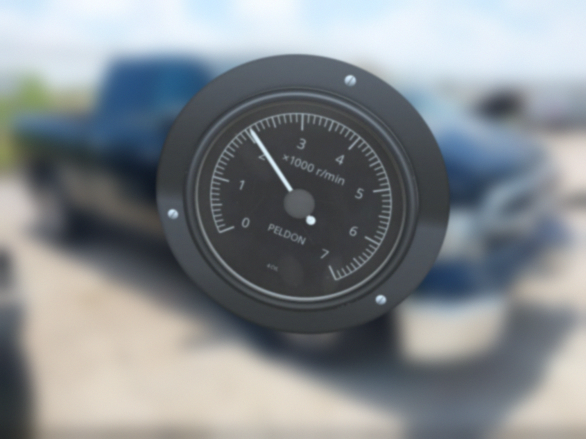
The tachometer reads 2100rpm
